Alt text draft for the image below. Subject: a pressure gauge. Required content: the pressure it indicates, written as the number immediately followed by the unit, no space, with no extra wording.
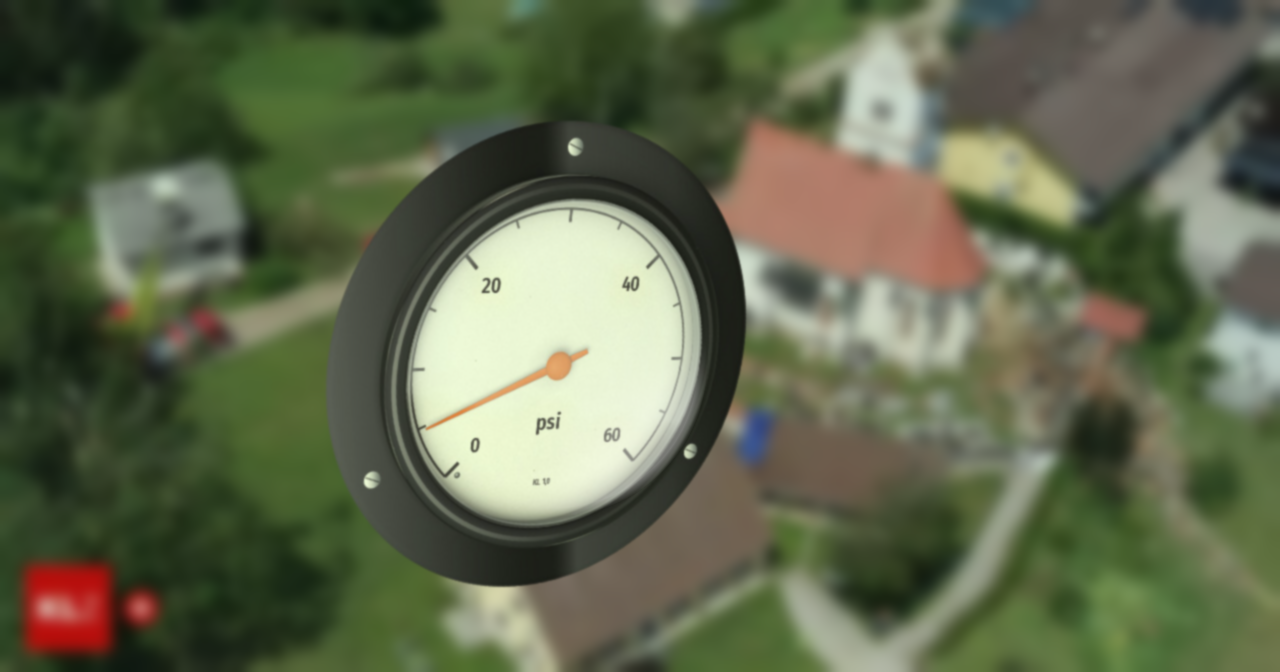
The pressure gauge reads 5psi
